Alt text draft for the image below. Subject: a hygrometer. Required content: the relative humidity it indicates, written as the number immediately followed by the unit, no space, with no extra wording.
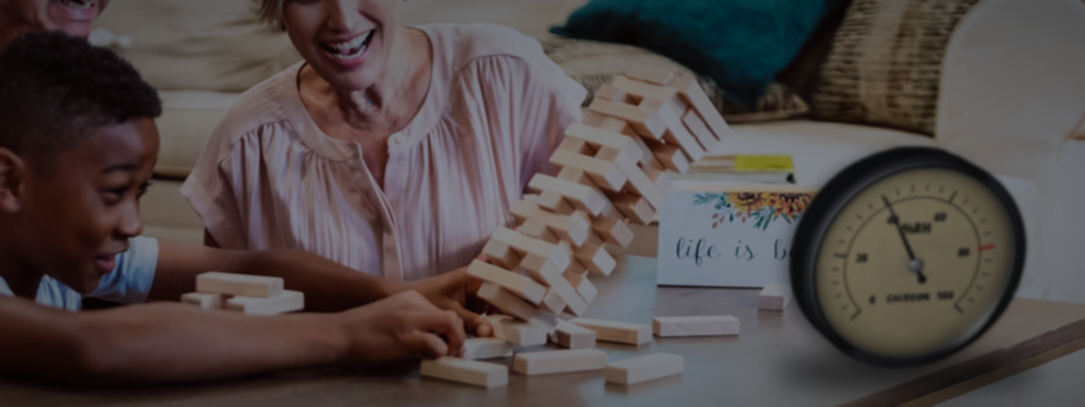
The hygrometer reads 40%
